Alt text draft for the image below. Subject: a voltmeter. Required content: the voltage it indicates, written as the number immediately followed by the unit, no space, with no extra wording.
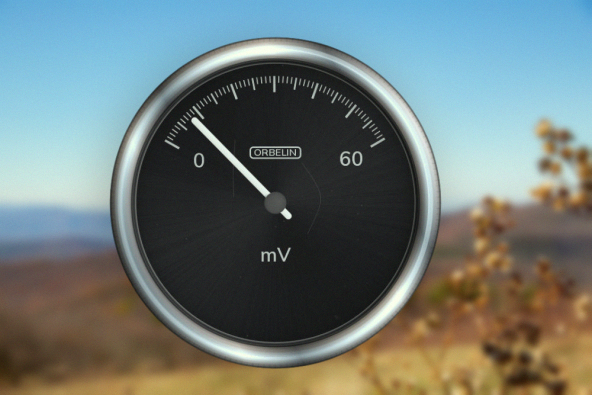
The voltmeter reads 8mV
